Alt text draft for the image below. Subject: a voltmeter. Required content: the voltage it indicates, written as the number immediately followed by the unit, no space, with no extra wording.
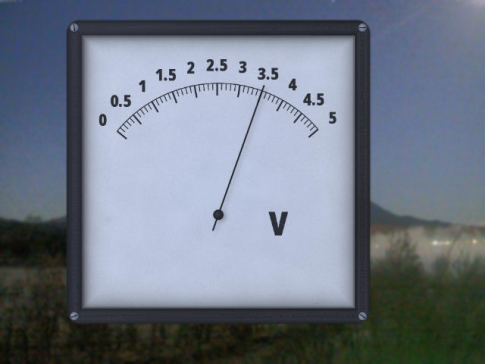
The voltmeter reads 3.5V
